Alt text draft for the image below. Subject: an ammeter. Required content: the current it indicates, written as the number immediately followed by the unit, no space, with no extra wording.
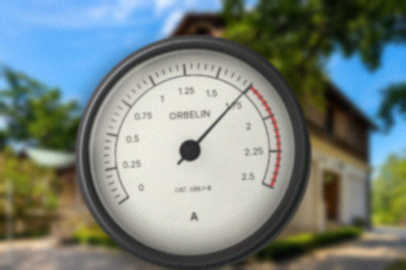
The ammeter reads 1.75A
